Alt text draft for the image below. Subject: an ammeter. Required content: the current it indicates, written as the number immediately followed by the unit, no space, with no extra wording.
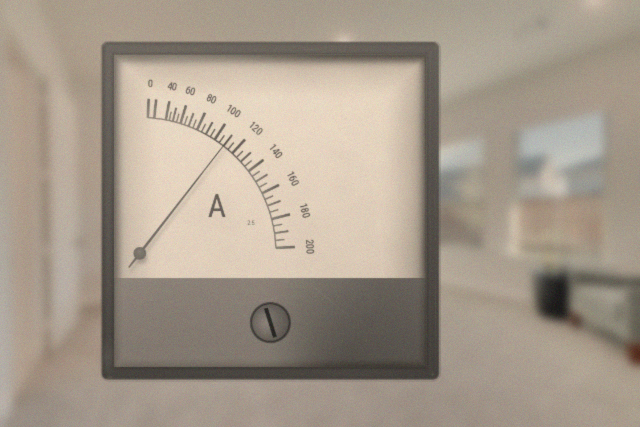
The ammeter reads 110A
